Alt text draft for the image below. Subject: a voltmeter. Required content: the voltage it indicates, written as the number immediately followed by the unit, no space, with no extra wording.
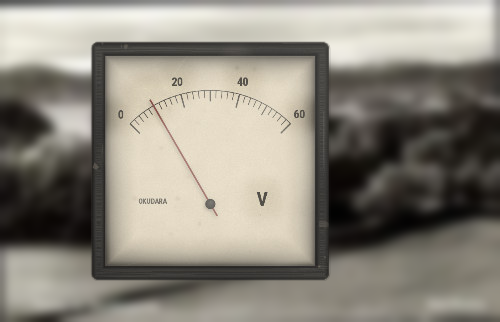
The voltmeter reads 10V
